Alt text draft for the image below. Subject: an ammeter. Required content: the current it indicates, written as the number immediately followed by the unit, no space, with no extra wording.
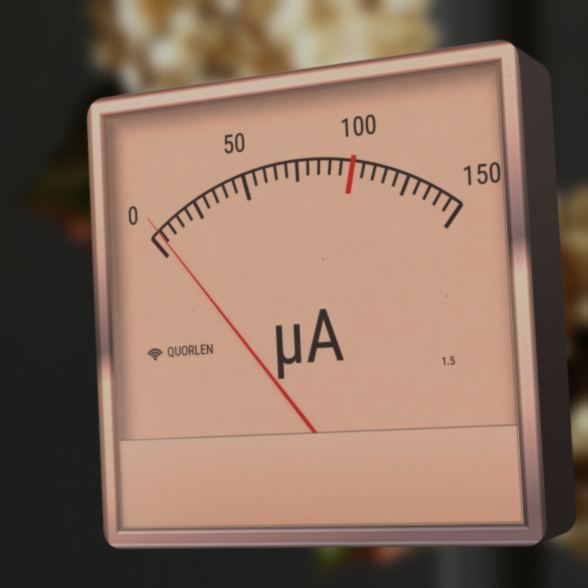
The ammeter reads 5µA
